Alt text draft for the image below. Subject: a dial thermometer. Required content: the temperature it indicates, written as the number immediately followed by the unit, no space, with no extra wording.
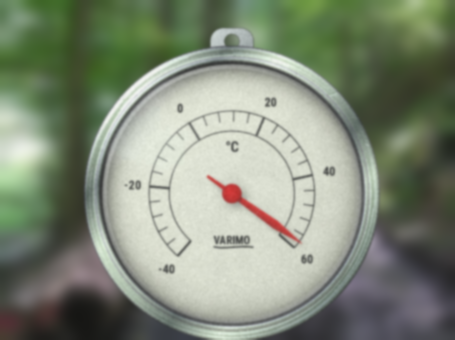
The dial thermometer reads 58°C
